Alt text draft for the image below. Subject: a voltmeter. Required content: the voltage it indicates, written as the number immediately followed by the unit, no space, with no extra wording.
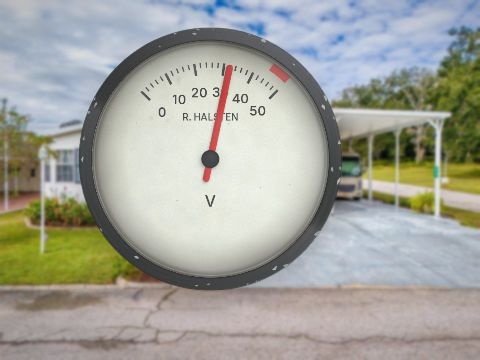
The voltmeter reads 32V
